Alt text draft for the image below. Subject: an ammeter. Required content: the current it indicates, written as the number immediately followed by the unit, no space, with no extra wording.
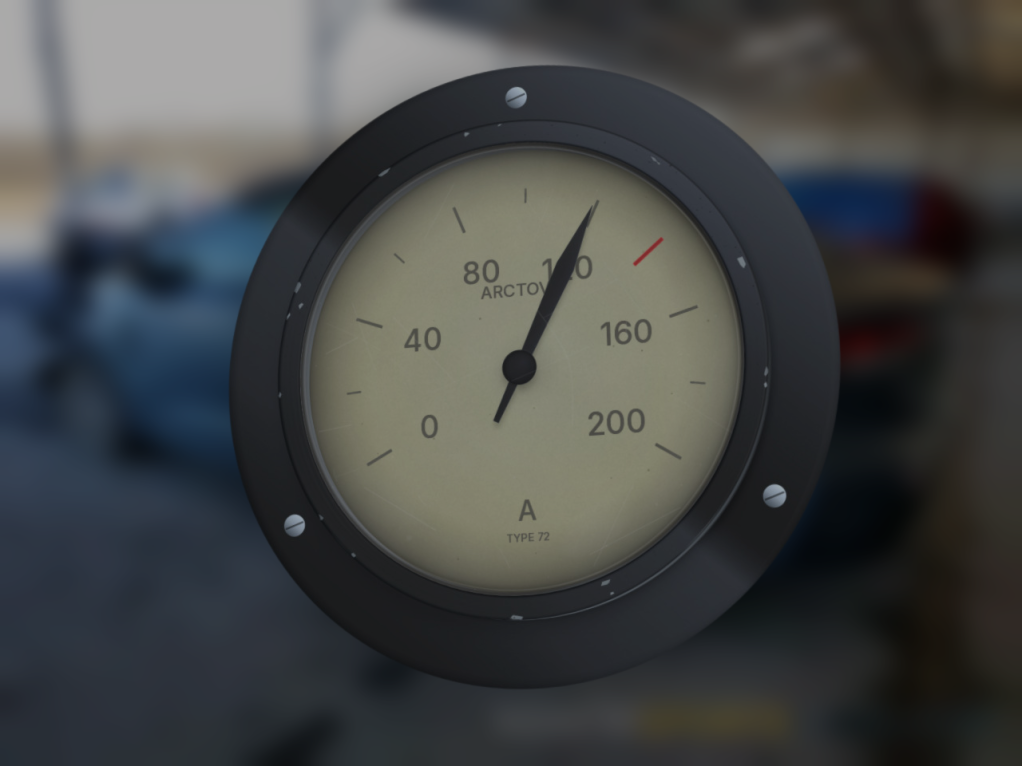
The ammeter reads 120A
